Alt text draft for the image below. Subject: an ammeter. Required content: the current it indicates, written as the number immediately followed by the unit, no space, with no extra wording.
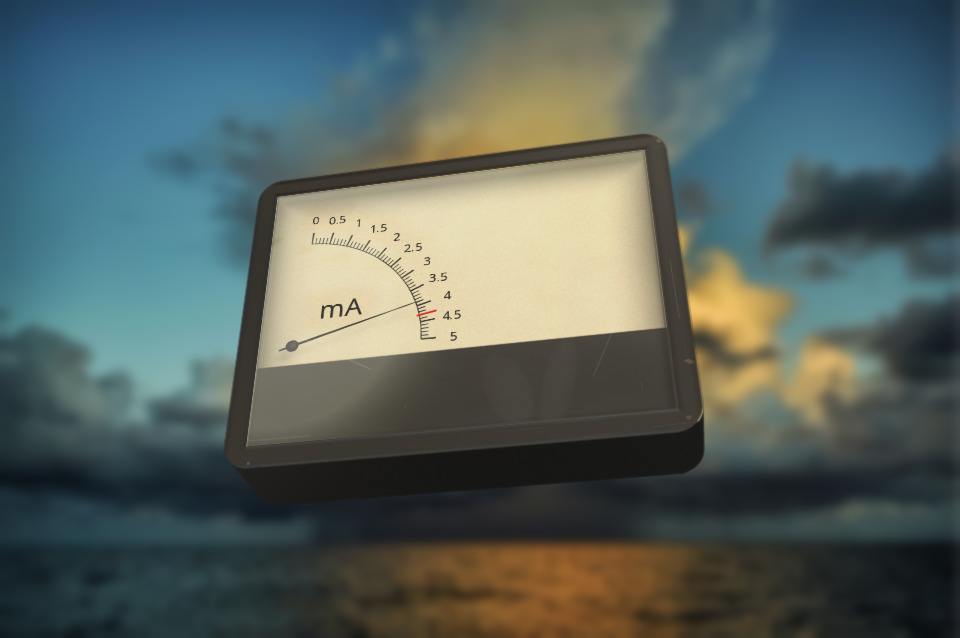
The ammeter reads 4mA
